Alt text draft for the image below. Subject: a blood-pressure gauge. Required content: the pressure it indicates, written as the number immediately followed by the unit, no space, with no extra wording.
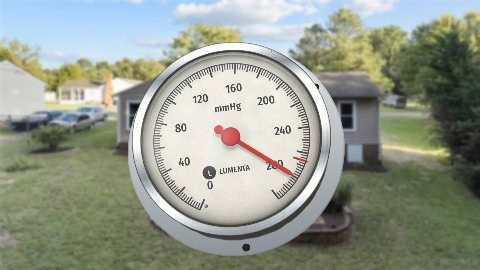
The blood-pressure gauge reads 280mmHg
